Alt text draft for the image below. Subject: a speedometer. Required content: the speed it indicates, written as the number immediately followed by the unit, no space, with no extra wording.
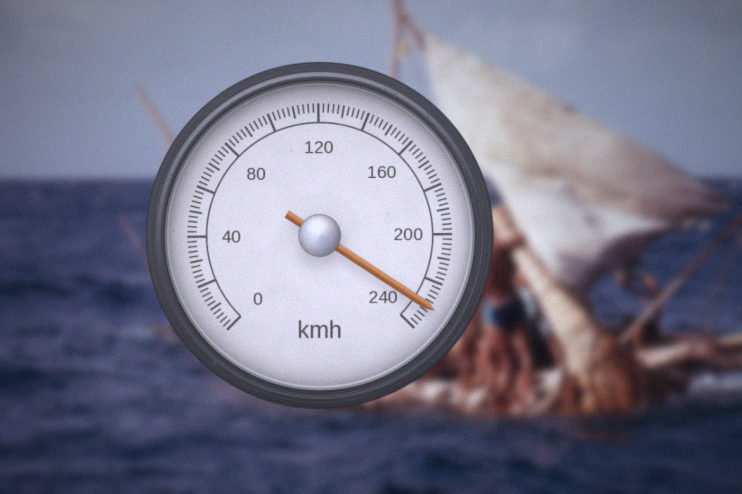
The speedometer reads 230km/h
